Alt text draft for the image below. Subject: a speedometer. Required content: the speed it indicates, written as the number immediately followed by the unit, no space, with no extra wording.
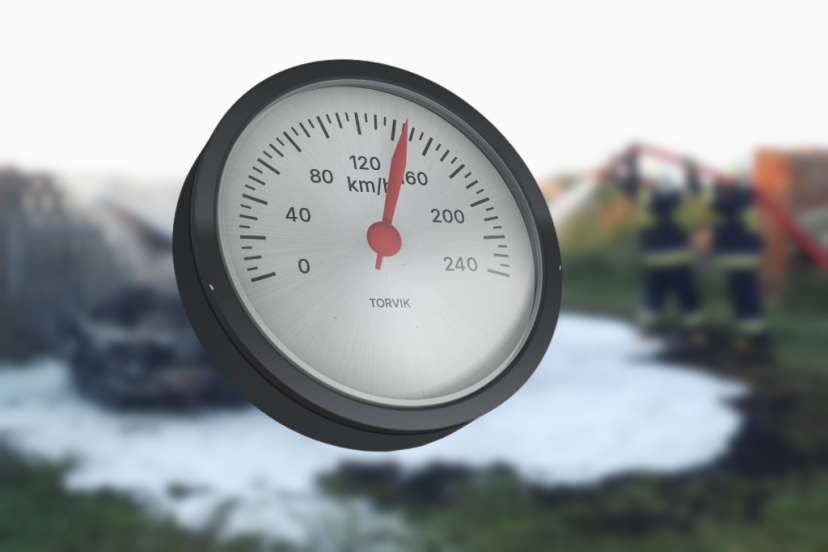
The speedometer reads 145km/h
